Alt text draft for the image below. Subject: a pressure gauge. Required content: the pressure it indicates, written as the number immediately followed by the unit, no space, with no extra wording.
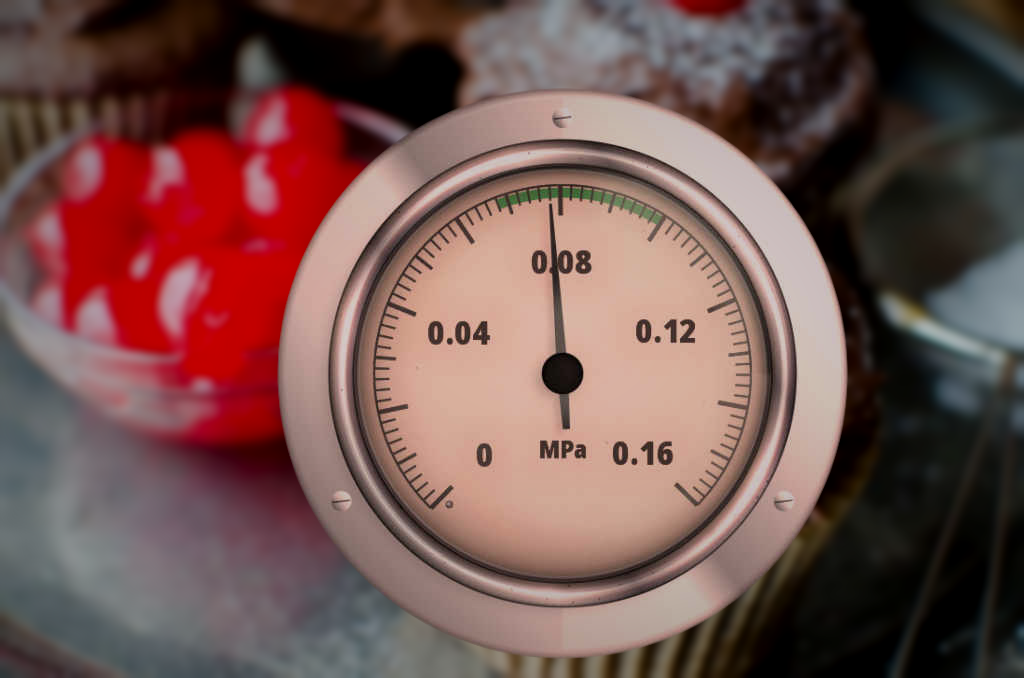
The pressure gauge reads 0.078MPa
